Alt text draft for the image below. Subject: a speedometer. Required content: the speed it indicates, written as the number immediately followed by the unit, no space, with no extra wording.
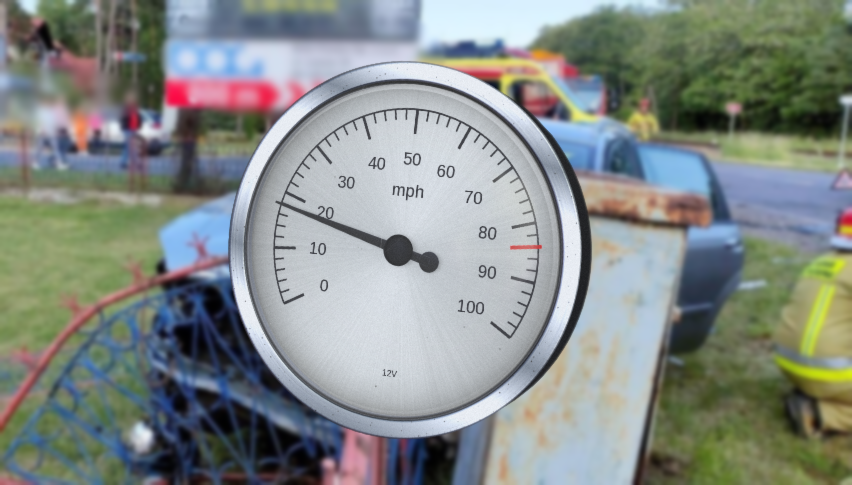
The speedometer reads 18mph
